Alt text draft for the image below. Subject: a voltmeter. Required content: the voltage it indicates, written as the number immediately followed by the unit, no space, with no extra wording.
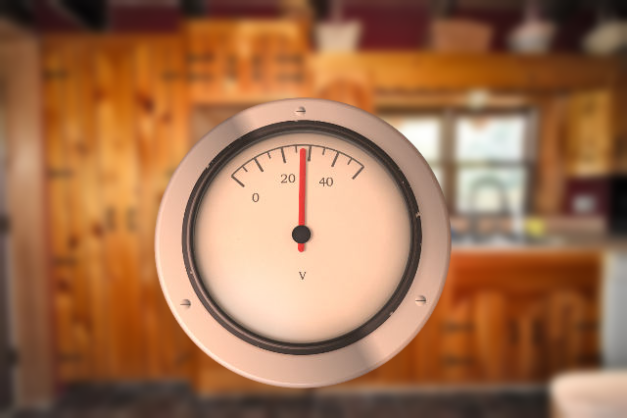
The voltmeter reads 27.5V
